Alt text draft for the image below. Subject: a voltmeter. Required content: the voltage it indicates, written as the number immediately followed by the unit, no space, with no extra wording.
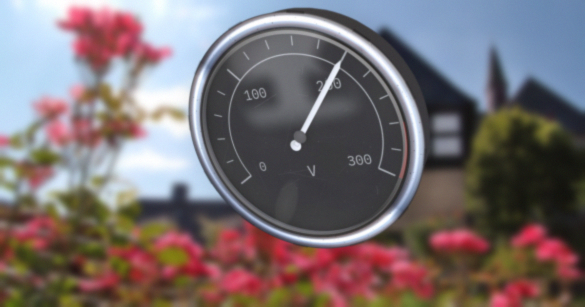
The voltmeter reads 200V
